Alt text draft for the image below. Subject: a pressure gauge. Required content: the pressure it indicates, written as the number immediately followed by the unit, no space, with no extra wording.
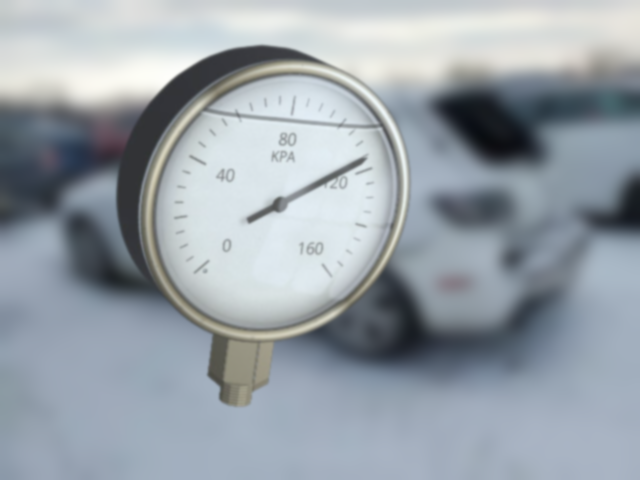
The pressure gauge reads 115kPa
